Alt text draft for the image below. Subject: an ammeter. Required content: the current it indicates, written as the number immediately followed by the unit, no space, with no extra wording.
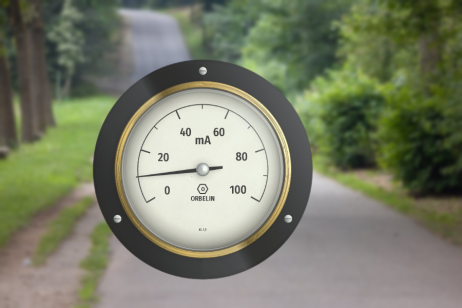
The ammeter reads 10mA
